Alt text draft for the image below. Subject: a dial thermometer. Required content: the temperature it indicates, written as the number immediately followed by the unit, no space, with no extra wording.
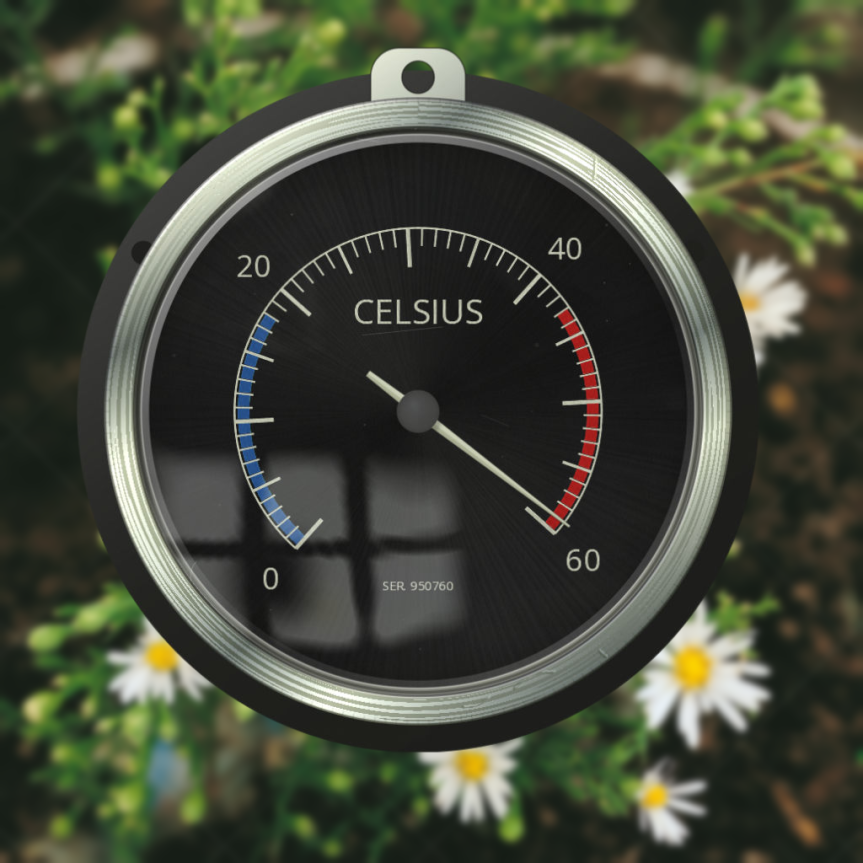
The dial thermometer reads 59°C
